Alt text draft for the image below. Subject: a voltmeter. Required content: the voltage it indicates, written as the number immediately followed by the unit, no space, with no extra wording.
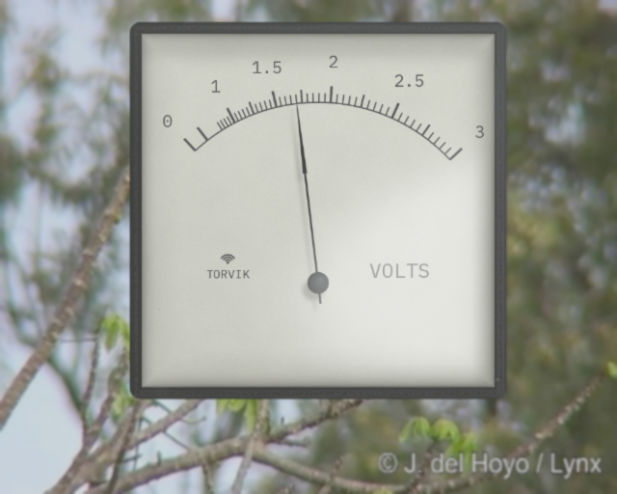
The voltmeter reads 1.7V
